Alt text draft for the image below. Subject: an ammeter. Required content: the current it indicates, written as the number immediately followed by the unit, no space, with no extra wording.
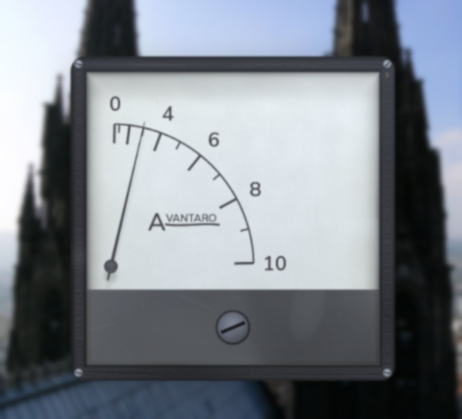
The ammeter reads 3A
